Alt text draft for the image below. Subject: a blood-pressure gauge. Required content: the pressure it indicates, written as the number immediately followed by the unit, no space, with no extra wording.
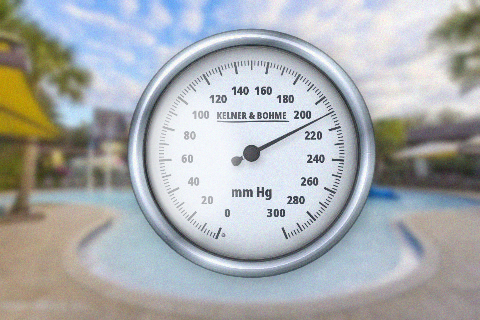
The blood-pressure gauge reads 210mmHg
